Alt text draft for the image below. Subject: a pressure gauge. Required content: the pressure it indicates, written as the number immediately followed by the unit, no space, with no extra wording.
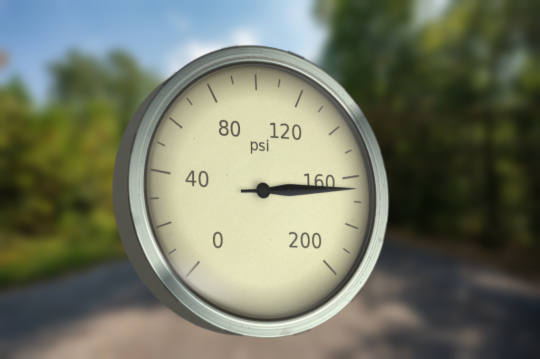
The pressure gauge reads 165psi
